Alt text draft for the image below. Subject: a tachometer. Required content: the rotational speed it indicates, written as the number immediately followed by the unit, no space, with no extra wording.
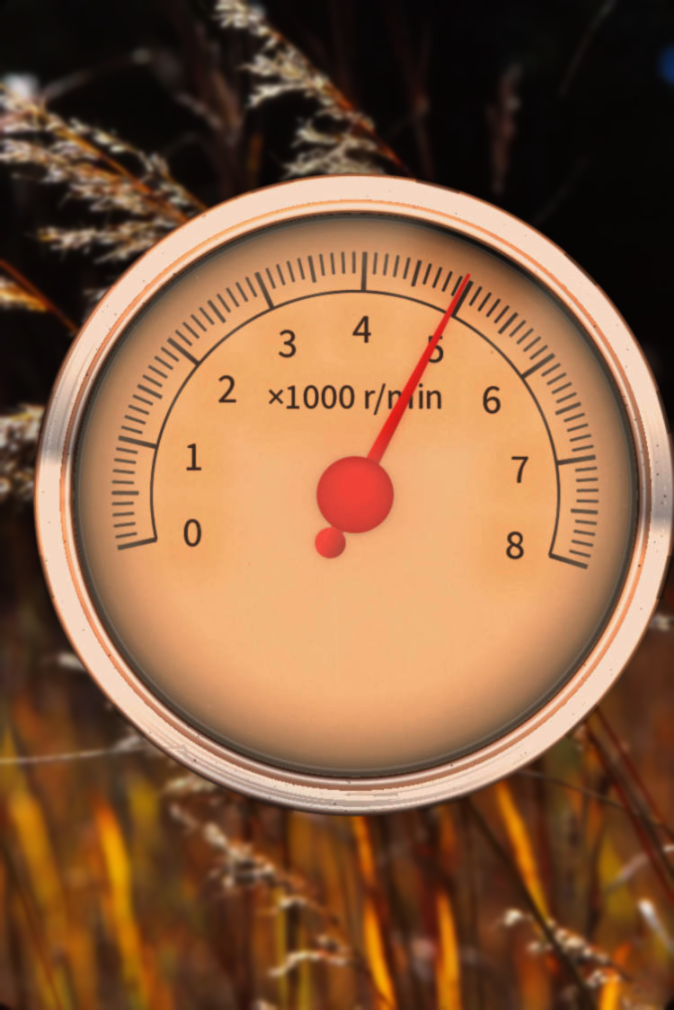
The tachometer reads 4950rpm
